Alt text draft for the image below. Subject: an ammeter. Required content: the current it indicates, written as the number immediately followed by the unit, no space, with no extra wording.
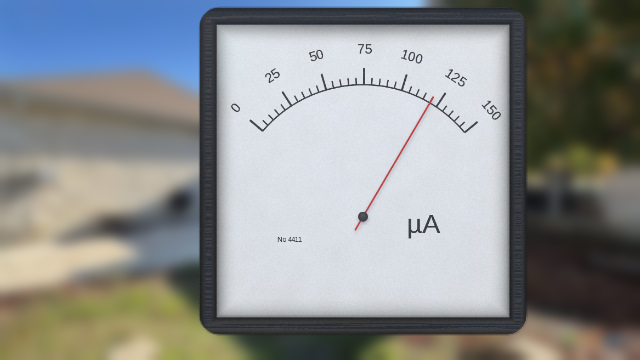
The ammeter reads 120µA
